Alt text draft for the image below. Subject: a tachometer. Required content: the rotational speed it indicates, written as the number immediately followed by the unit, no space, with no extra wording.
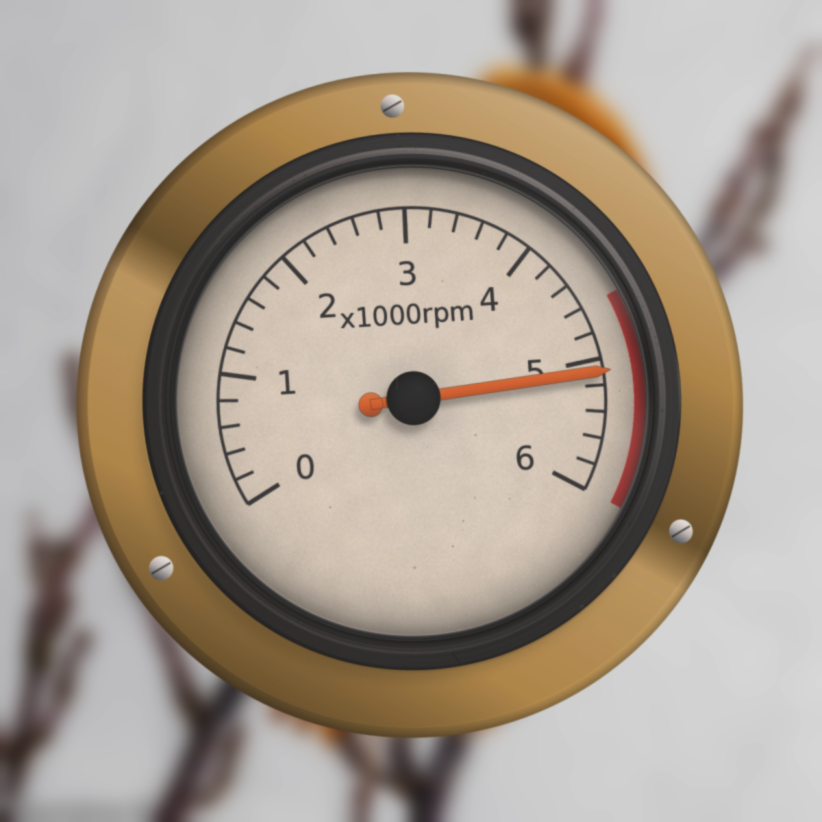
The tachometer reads 5100rpm
